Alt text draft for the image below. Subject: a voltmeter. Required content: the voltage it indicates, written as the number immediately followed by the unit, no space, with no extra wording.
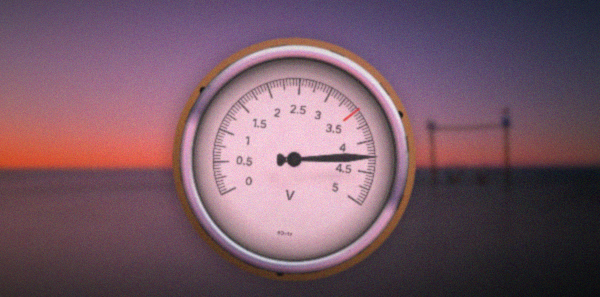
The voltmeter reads 4.25V
